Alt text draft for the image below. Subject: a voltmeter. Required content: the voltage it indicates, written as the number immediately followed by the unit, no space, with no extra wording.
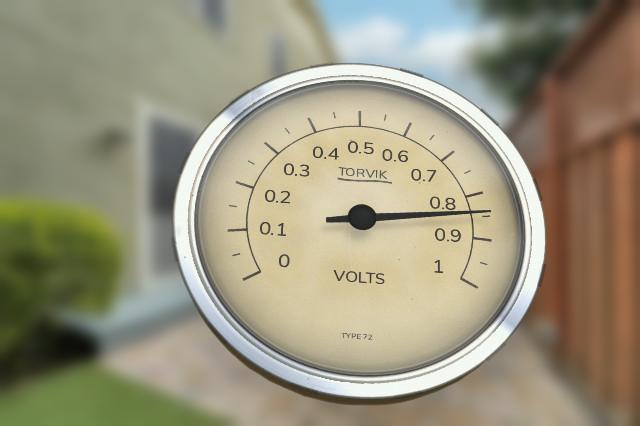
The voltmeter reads 0.85V
